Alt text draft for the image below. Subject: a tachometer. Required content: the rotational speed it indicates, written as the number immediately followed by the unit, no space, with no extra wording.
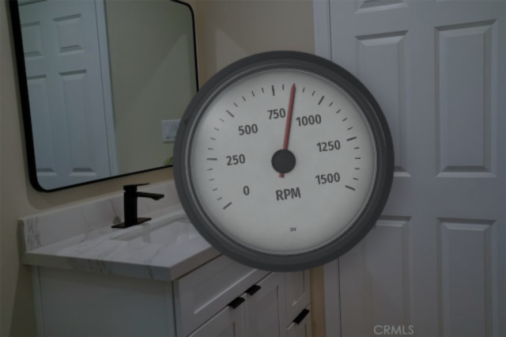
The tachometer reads 850rpm
